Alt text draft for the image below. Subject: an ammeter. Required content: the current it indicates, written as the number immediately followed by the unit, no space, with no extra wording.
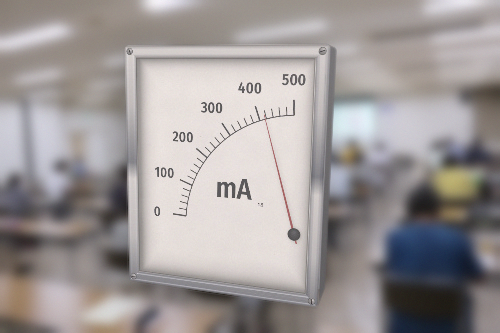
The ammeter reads 420mA
